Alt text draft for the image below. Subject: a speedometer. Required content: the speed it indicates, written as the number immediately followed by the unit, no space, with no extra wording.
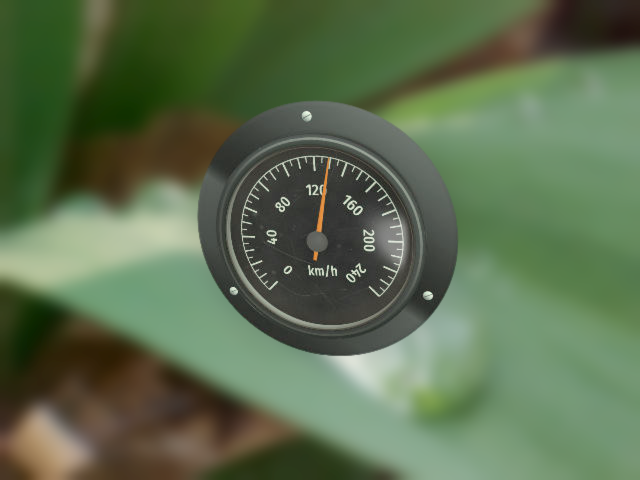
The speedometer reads 130km/h
